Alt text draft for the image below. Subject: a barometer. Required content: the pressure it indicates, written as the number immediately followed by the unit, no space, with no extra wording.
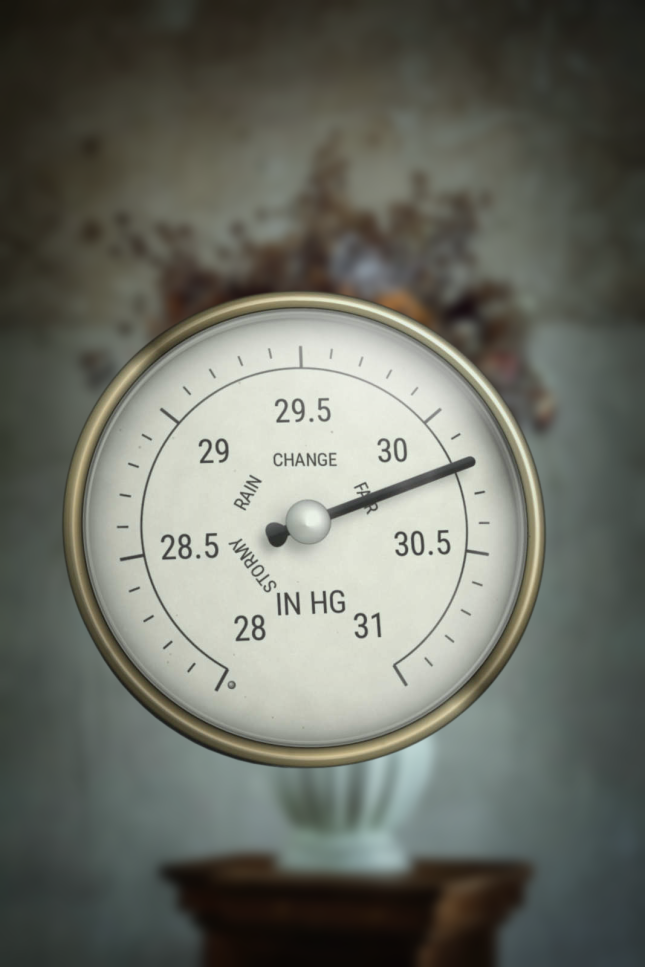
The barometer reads 30.2inHg
